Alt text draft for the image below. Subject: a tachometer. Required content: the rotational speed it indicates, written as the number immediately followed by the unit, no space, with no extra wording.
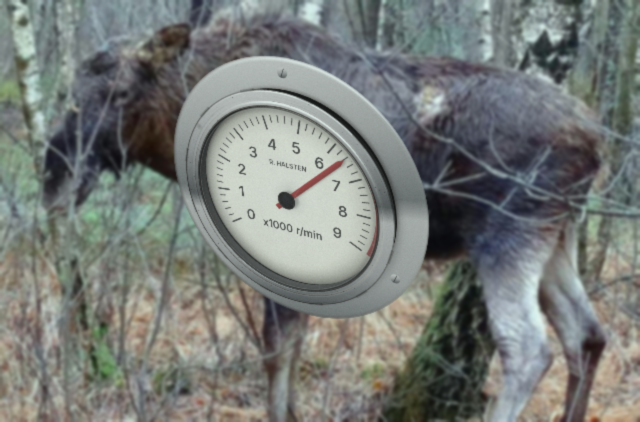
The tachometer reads 6400rpm
